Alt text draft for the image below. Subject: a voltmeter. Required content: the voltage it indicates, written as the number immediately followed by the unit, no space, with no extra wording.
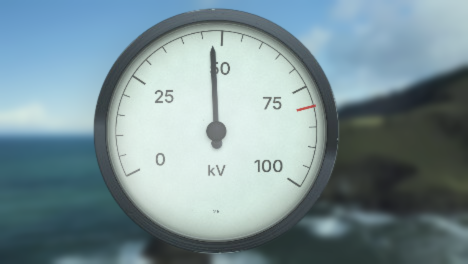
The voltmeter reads 47.5kV
